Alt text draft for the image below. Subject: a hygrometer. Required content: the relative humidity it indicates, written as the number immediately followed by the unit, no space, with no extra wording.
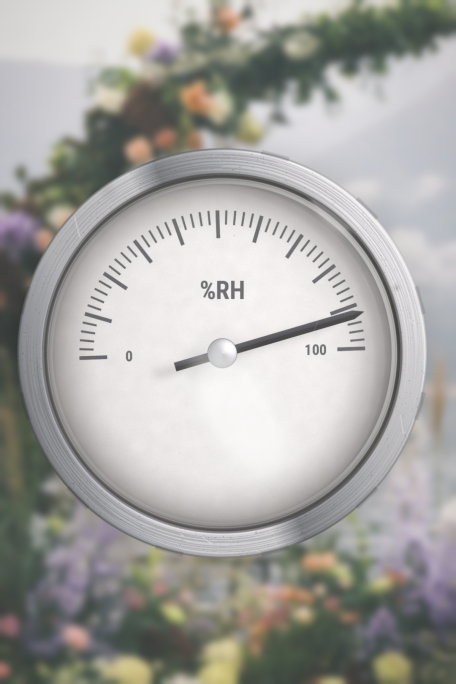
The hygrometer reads 92%
